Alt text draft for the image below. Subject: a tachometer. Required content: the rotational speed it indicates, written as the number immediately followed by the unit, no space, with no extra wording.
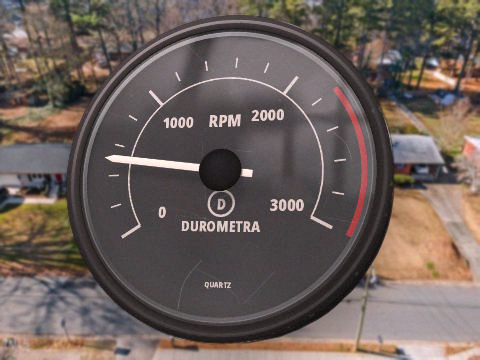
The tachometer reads 500rpm
